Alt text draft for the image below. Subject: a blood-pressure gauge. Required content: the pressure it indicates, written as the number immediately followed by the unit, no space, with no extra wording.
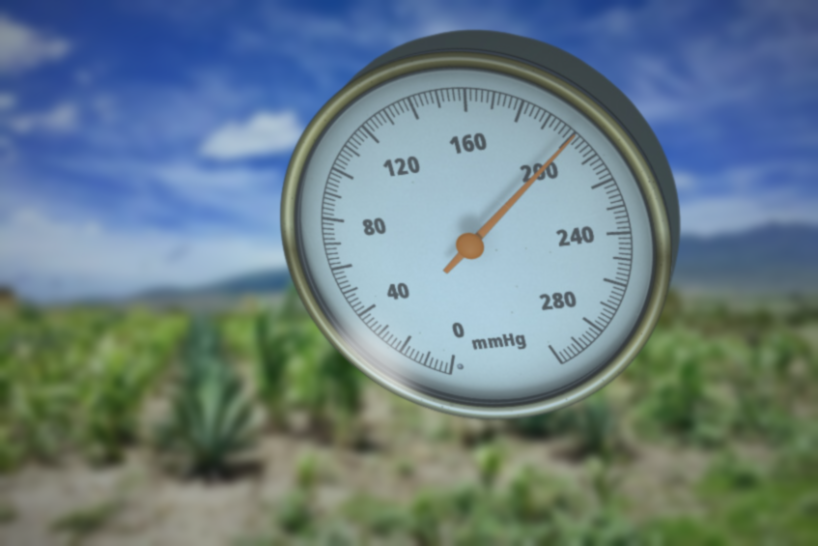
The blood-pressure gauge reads 200mmHg
